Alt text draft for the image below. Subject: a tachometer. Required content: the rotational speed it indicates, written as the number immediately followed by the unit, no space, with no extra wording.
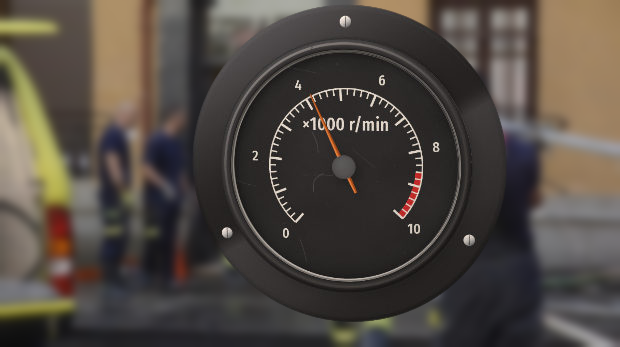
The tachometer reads 4200rpm
